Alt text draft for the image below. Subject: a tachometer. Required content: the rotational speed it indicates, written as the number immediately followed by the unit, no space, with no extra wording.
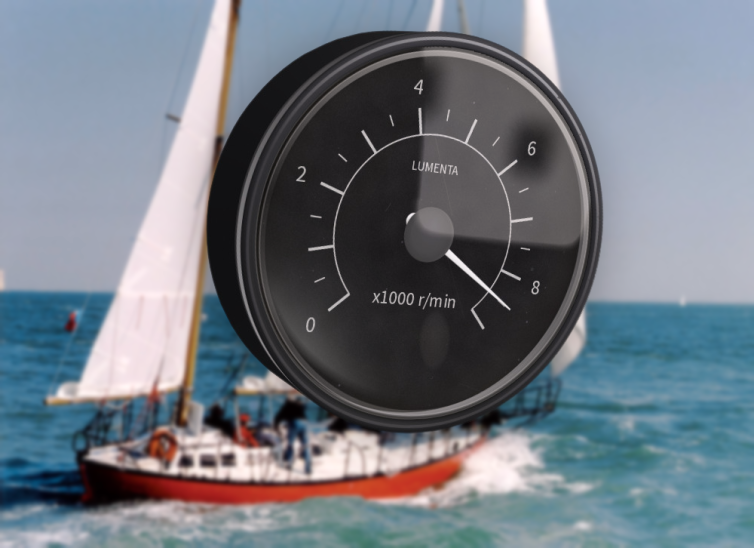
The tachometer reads 8500rpm
